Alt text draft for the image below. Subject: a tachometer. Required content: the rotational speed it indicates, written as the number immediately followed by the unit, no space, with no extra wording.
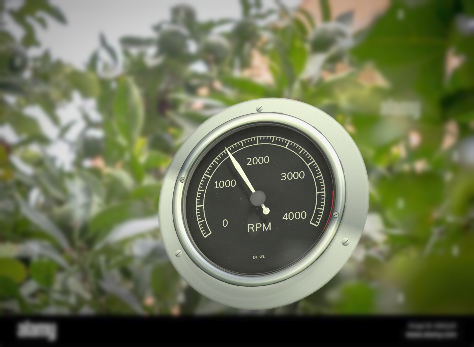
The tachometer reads 1500rpm
